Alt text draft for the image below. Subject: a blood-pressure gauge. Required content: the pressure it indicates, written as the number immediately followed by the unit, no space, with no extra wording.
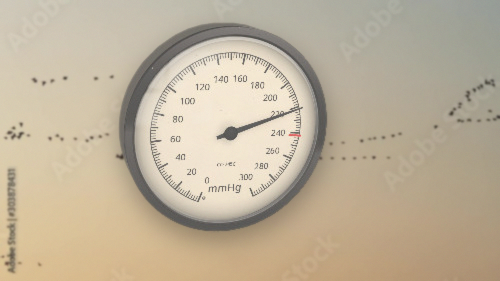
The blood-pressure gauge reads 220mmHg
